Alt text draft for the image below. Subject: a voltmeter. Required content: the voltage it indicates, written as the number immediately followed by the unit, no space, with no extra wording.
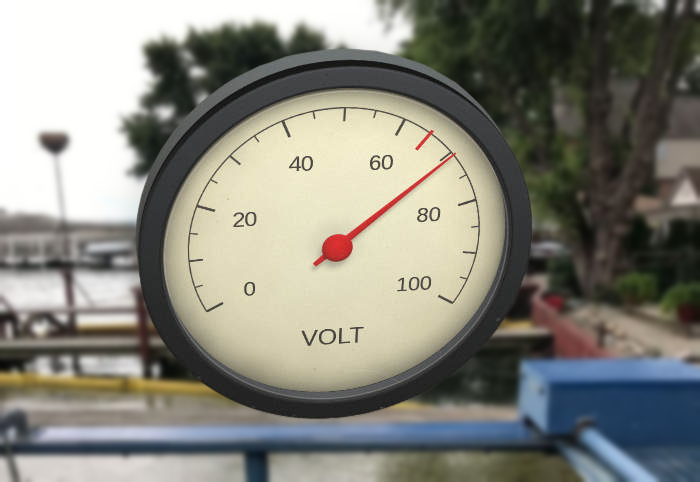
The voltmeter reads 70V
